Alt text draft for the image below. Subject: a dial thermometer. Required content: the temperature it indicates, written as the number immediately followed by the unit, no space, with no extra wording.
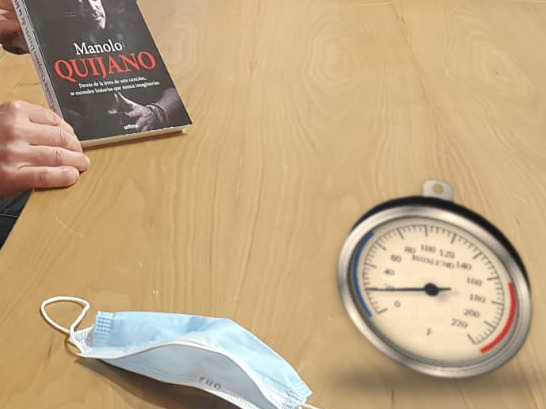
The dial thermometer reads 20°F
